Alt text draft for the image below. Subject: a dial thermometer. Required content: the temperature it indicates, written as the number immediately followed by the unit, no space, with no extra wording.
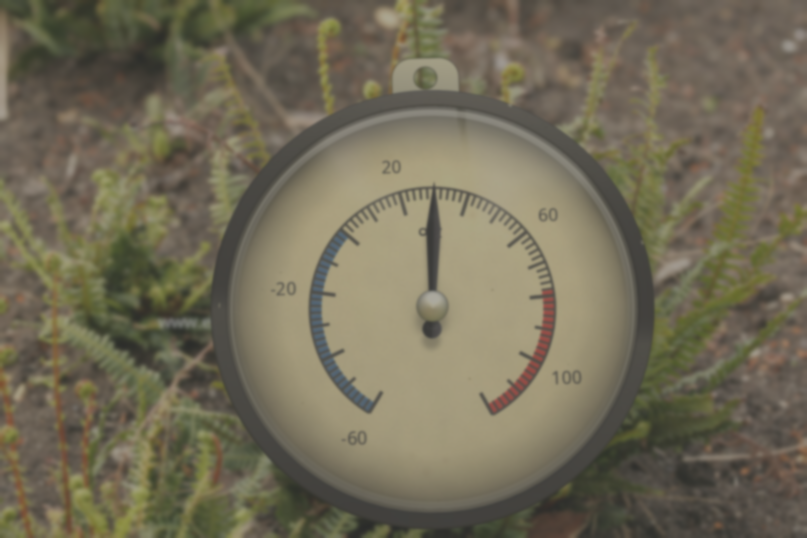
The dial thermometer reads 30°F
